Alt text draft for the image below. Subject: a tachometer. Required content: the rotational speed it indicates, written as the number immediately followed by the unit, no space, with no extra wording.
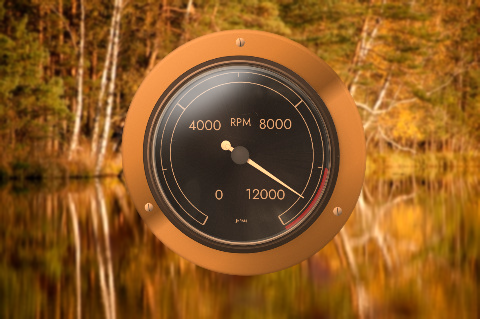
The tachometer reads 11000rpm
